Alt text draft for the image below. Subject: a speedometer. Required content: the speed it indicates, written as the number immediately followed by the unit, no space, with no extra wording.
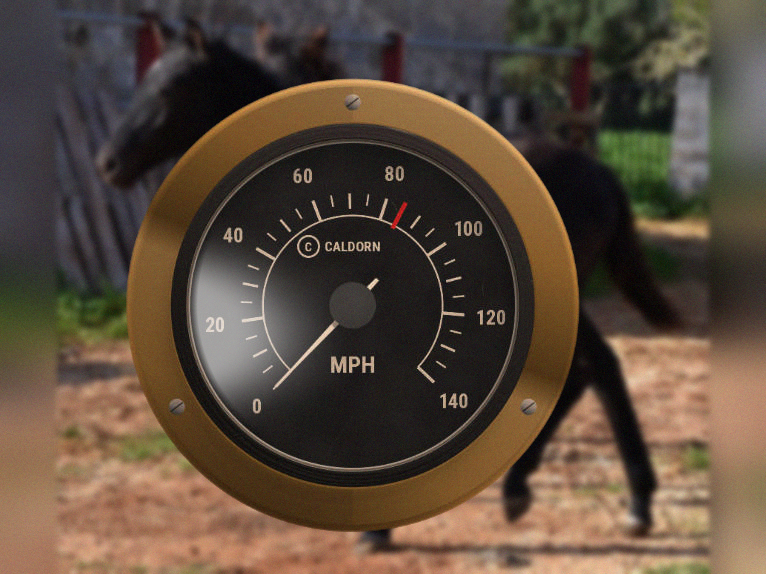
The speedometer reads 0mph
